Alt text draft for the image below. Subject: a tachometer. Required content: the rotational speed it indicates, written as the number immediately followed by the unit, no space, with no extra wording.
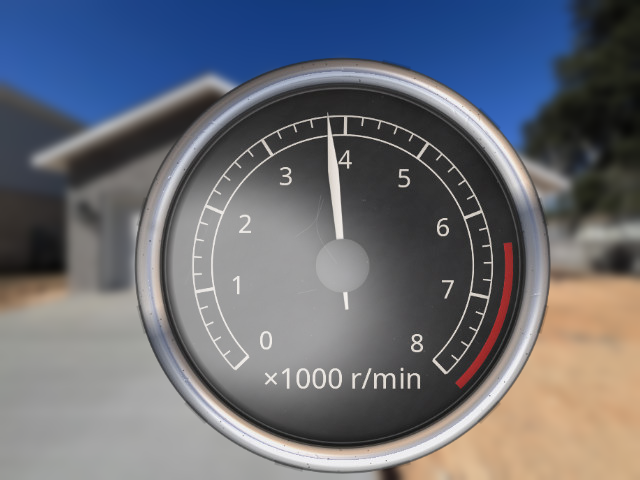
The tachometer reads 3800rpm
